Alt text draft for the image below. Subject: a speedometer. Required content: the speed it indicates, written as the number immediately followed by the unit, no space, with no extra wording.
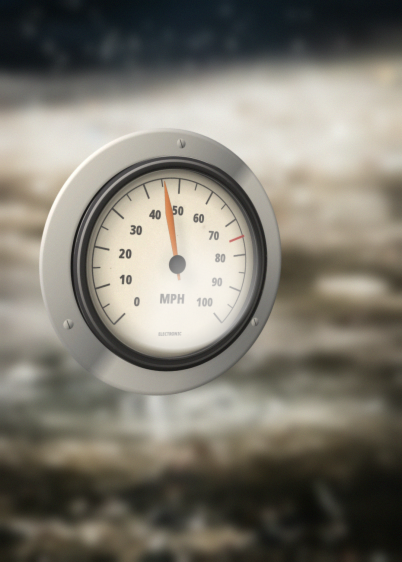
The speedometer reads 45mph
